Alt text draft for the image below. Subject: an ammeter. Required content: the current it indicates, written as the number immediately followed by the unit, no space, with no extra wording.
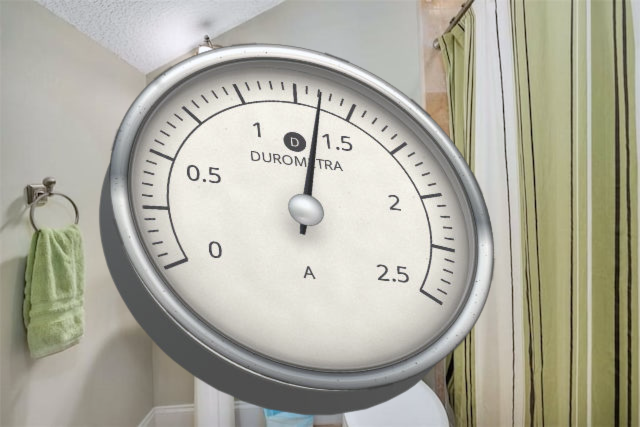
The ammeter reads 1.35A
